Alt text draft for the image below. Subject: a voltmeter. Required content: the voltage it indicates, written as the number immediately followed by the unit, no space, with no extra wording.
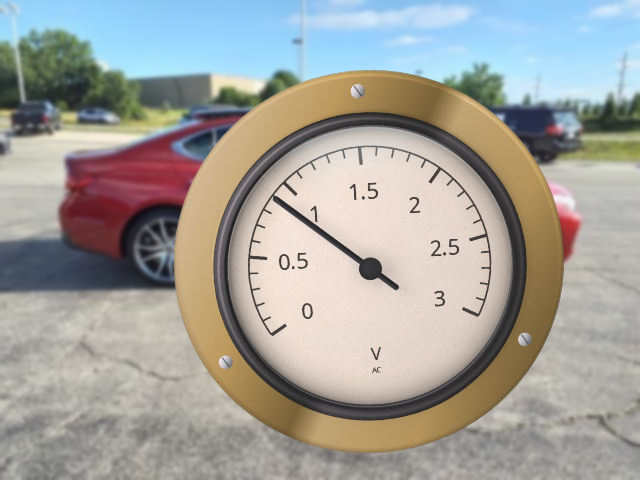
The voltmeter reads 0.9V
